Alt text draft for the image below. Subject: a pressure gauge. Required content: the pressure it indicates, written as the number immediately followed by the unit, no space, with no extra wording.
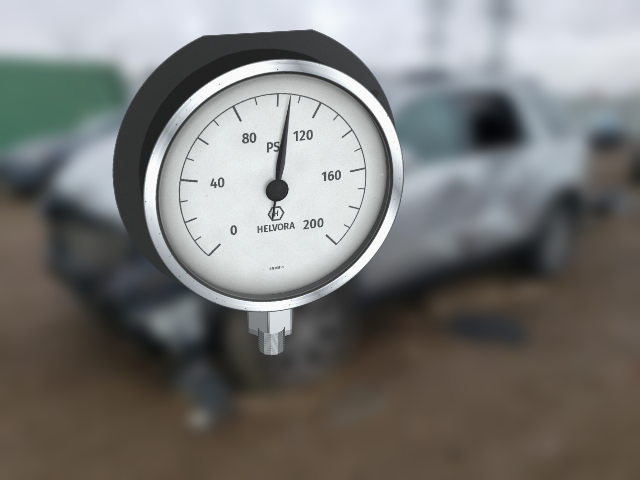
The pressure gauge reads 105psi
